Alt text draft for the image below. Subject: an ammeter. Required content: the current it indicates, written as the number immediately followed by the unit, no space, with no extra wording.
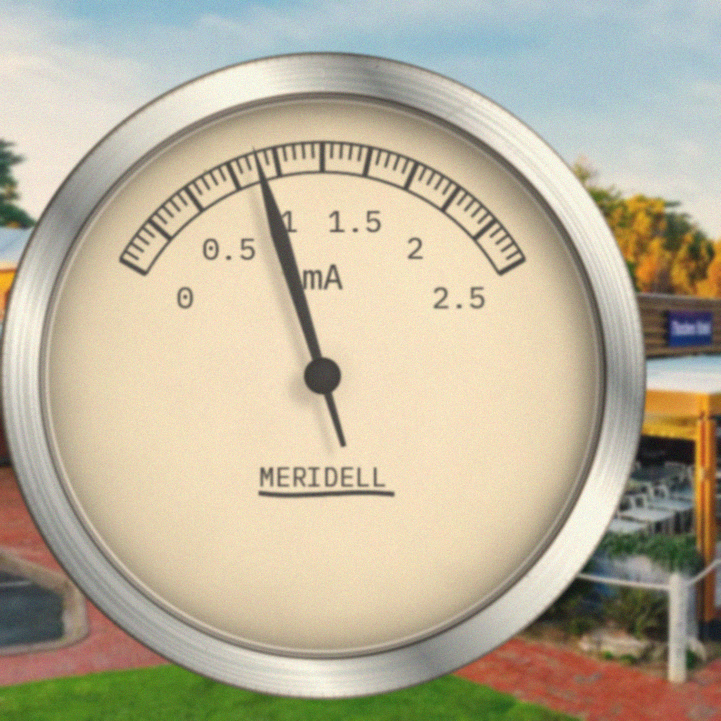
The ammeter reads 0.9mA
